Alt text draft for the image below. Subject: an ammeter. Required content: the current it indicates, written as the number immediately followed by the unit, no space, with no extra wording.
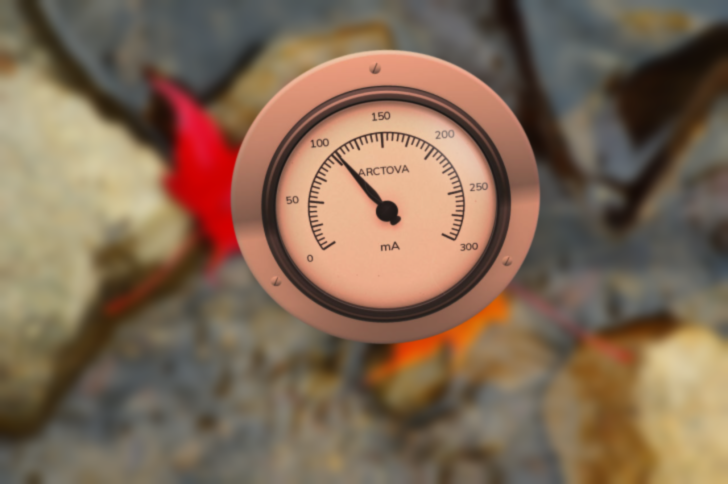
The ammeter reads 105mA
